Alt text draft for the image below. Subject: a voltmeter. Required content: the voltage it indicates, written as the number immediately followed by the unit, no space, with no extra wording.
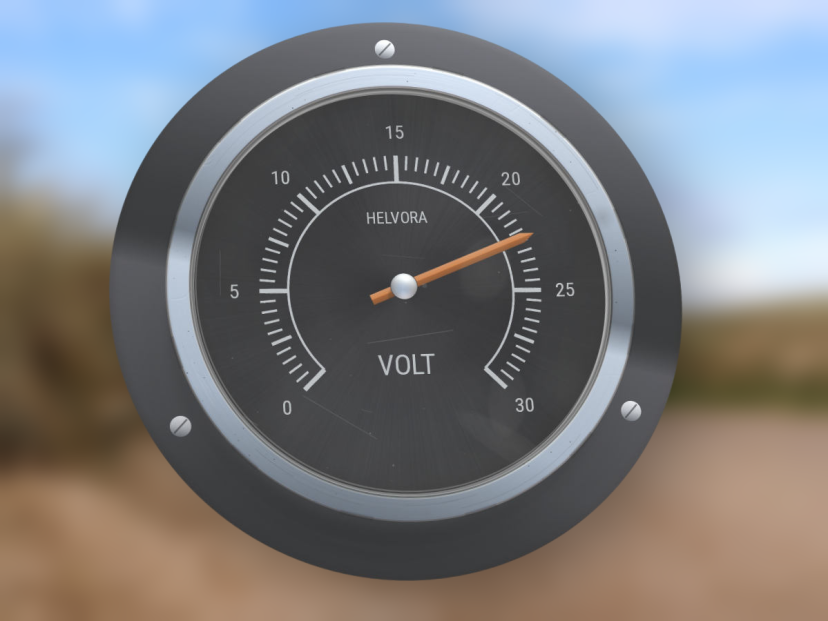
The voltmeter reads 22.5V
